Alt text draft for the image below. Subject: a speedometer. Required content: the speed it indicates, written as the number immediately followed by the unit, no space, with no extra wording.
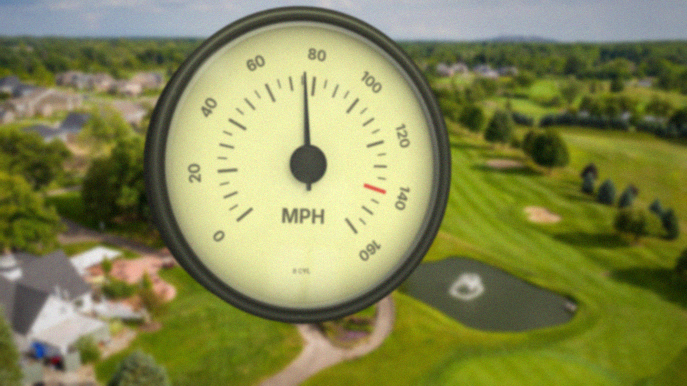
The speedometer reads 75mph
